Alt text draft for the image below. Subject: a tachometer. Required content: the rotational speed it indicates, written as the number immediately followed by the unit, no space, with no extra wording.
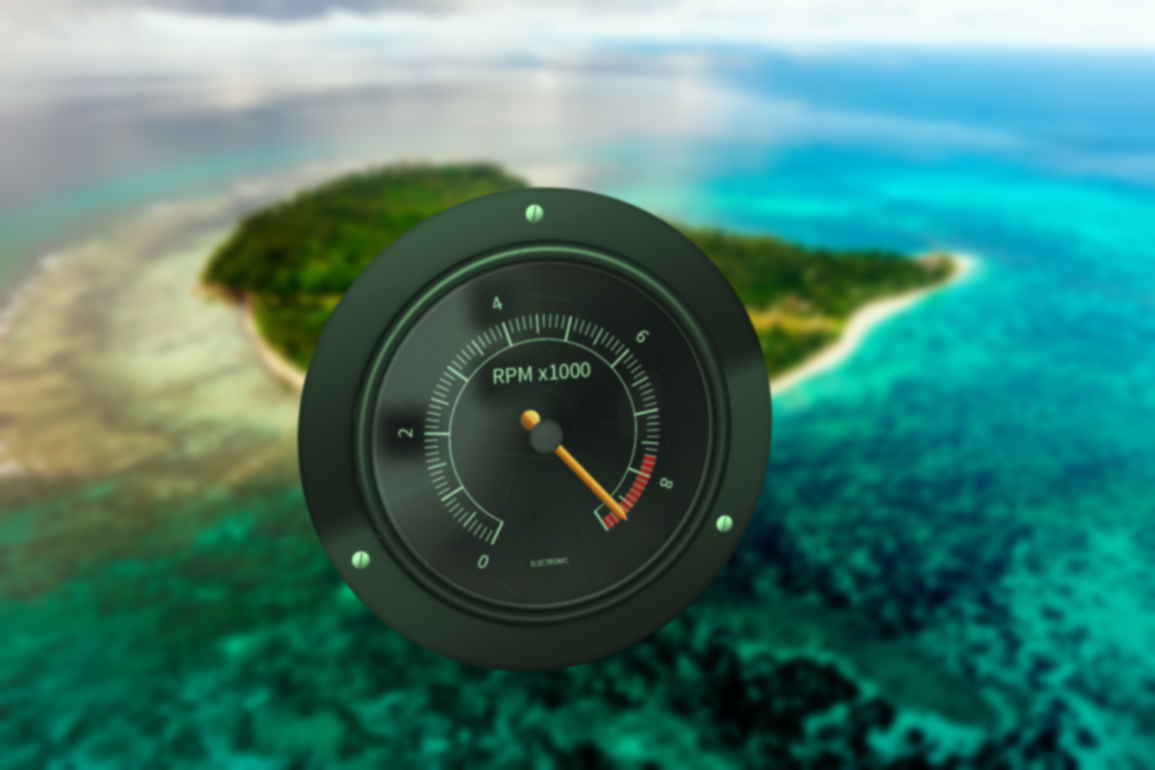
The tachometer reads 8700rpm
